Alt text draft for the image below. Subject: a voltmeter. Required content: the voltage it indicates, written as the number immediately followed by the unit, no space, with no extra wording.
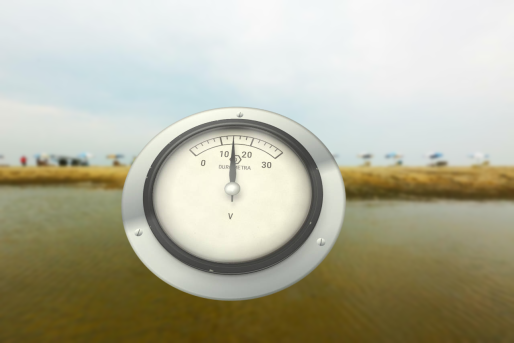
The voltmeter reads 14V
